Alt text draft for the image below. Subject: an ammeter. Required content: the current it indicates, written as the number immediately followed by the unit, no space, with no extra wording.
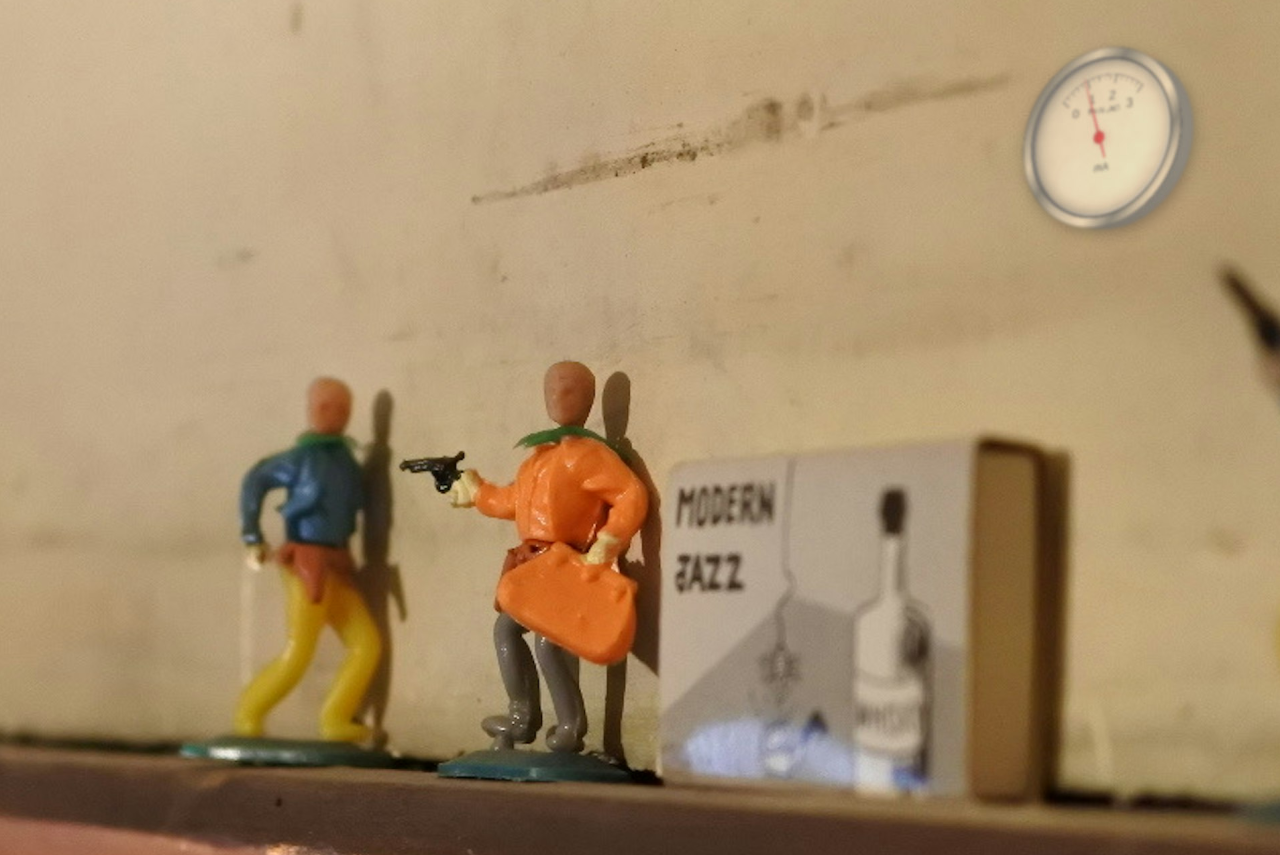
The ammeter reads 1mA
